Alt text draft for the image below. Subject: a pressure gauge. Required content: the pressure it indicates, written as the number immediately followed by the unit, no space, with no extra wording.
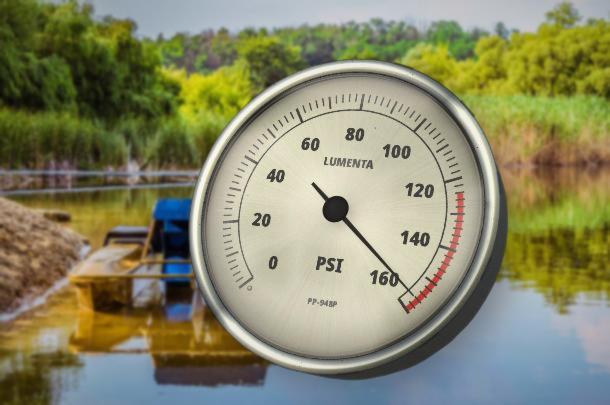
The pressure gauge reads 156psi
